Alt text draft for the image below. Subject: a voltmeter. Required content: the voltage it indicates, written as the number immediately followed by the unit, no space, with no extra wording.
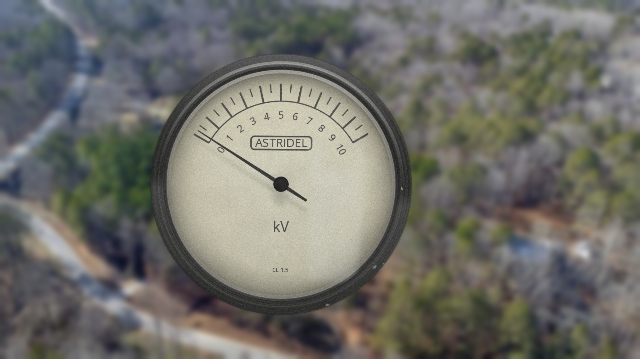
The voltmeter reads 0.25kV
